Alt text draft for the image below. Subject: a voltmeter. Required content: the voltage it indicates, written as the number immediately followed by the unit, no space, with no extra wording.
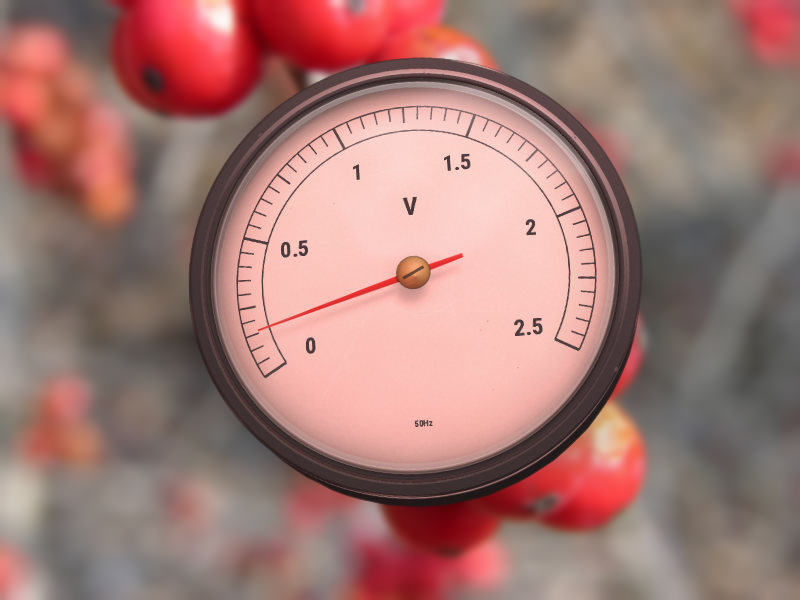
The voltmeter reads 0.15V
